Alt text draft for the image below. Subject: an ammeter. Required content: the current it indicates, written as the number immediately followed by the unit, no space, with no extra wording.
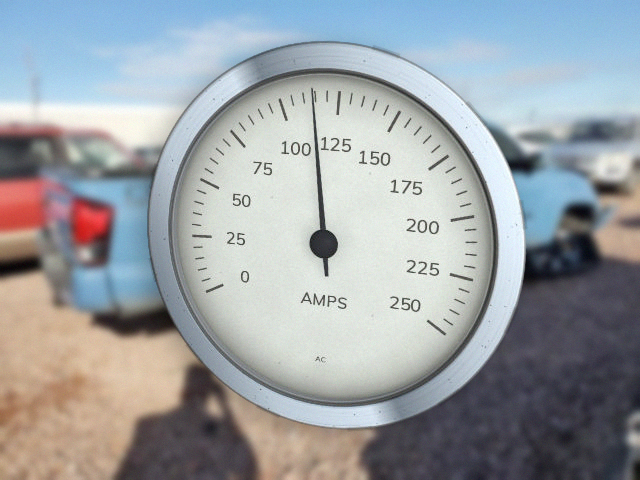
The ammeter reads 115A
